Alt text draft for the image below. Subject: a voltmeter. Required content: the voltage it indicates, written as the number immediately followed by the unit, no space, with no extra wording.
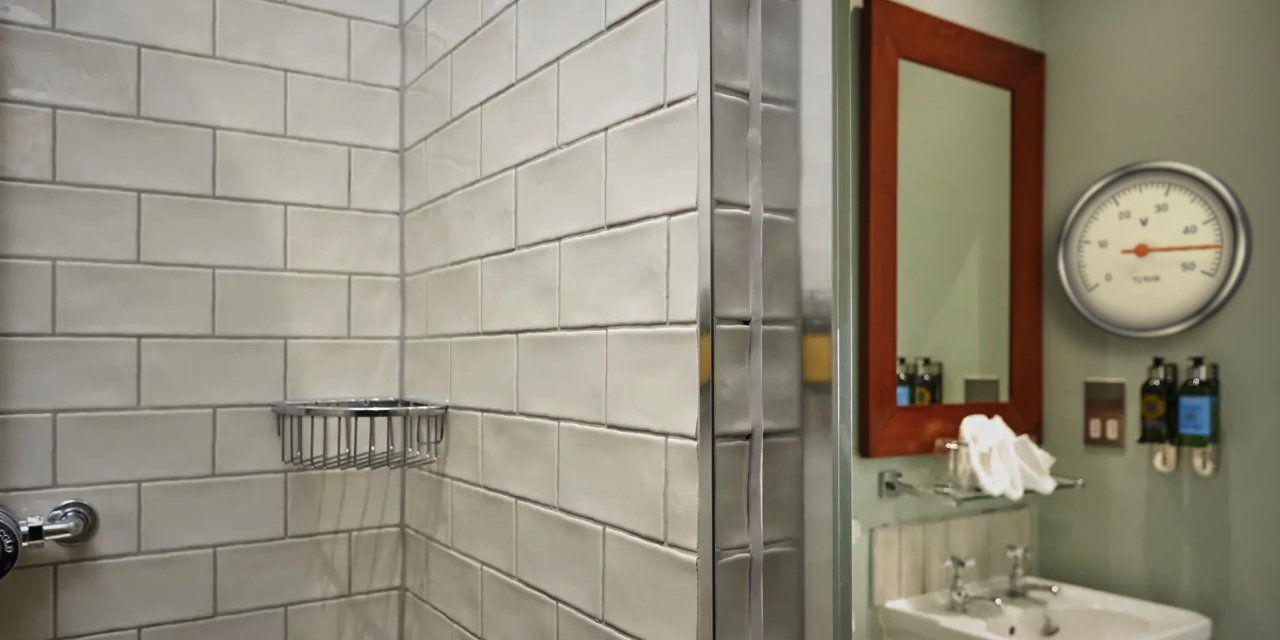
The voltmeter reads 45V
